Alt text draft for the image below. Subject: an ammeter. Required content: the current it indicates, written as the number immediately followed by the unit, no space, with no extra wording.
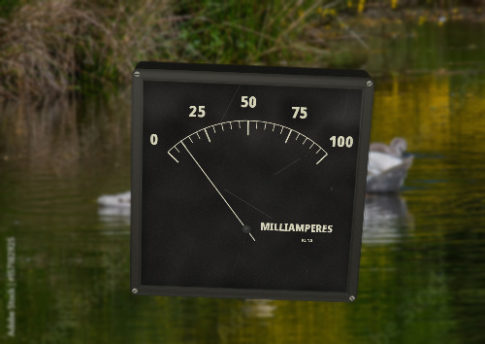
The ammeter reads 10mA
